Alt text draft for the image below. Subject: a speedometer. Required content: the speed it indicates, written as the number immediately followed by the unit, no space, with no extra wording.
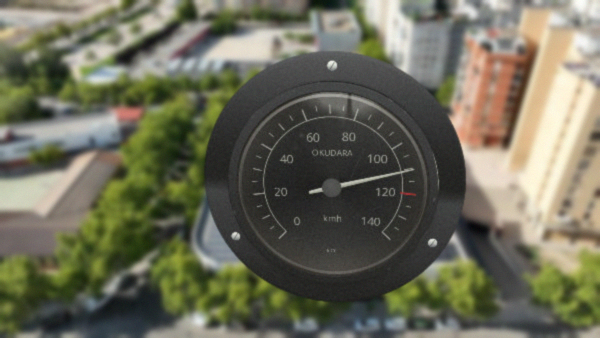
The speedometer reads 110km/h
